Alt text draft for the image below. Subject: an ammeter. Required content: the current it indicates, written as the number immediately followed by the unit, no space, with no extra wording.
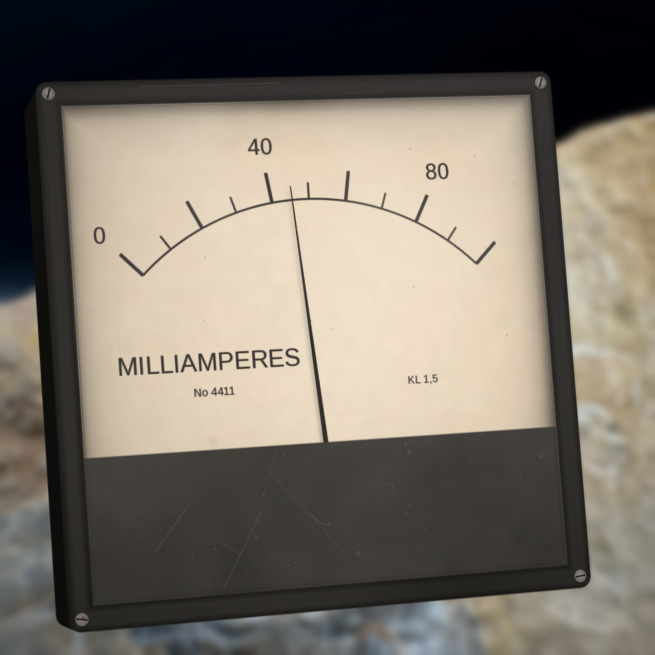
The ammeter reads 45mA
